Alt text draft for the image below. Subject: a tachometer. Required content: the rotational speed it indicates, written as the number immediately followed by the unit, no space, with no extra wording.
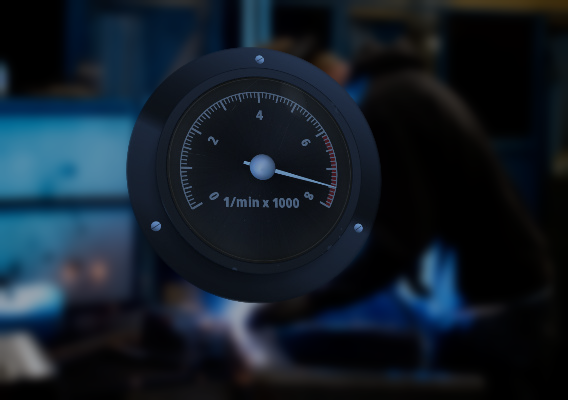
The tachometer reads 7500rpm
